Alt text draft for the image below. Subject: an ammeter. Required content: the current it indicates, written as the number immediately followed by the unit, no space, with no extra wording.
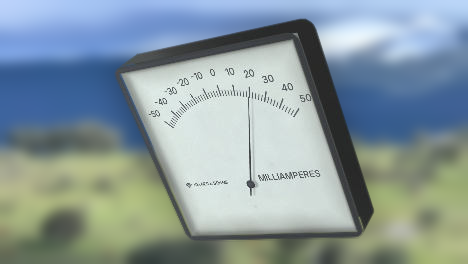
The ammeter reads 20mA
